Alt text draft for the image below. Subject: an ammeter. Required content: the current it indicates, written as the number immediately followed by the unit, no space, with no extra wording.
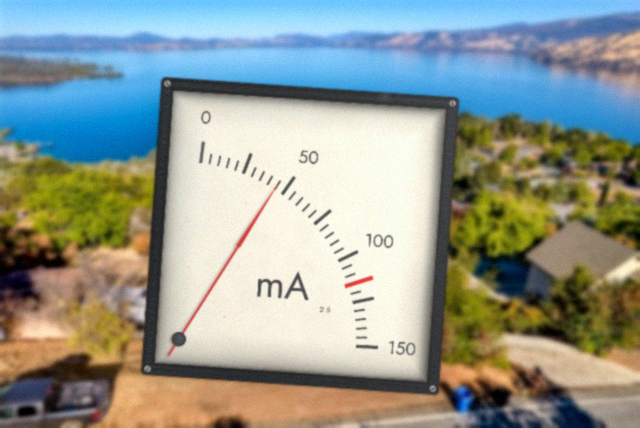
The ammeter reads 45mA
